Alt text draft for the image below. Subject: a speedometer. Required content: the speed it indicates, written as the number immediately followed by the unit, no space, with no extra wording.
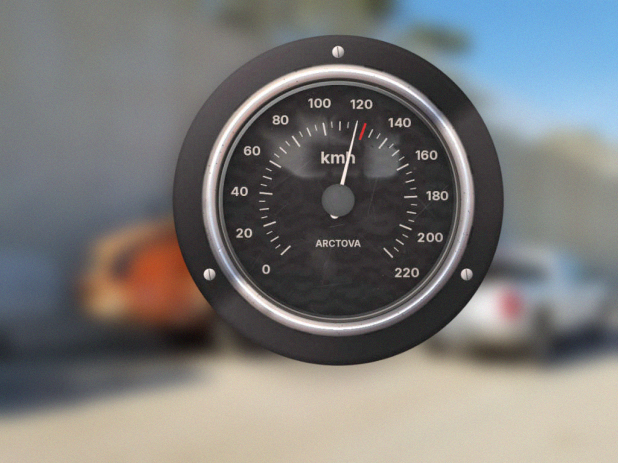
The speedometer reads 120km/h
